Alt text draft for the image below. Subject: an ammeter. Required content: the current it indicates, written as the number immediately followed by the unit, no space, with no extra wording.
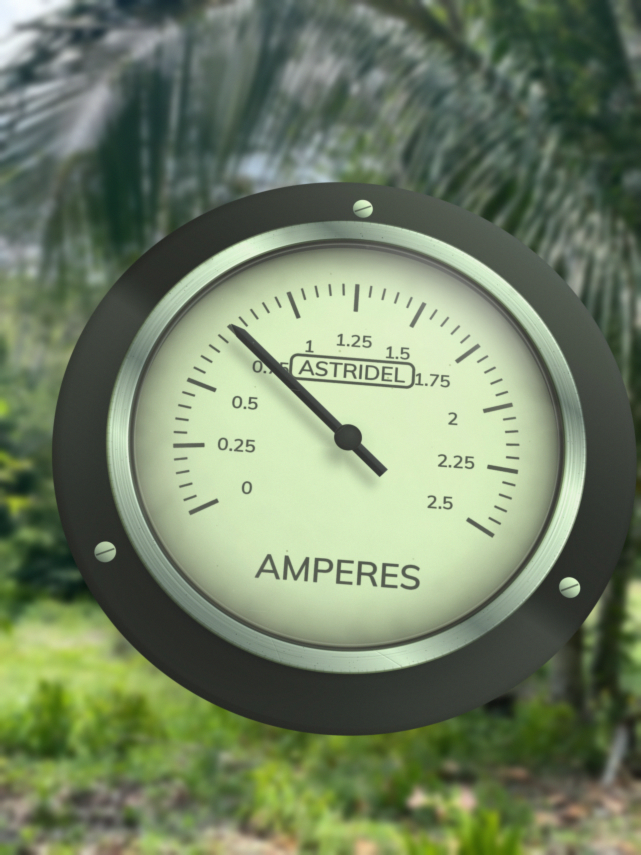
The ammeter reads 0.75A
